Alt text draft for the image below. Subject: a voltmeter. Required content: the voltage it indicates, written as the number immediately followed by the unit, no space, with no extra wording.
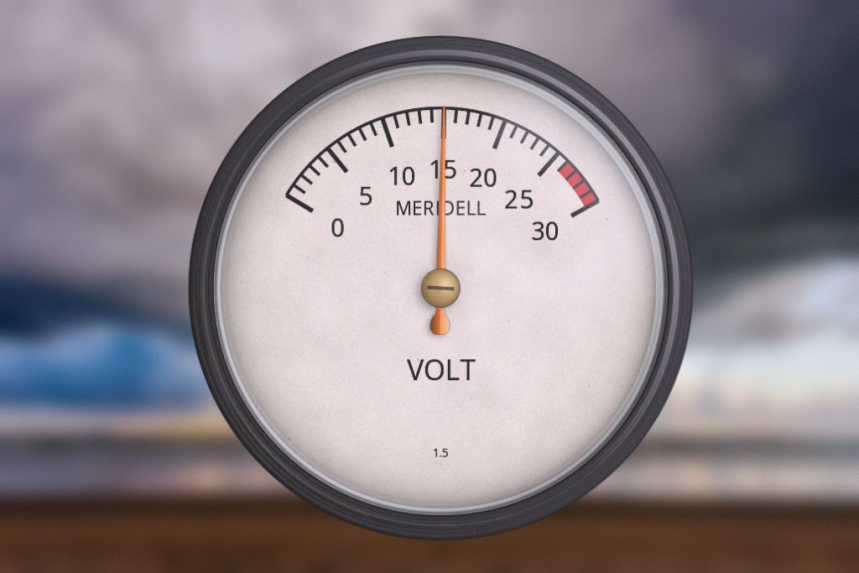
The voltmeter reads 15V
